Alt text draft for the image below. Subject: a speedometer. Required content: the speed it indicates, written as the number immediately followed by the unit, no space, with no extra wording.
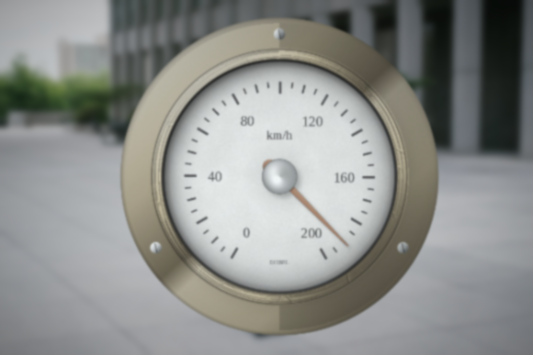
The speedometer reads 190km/h
